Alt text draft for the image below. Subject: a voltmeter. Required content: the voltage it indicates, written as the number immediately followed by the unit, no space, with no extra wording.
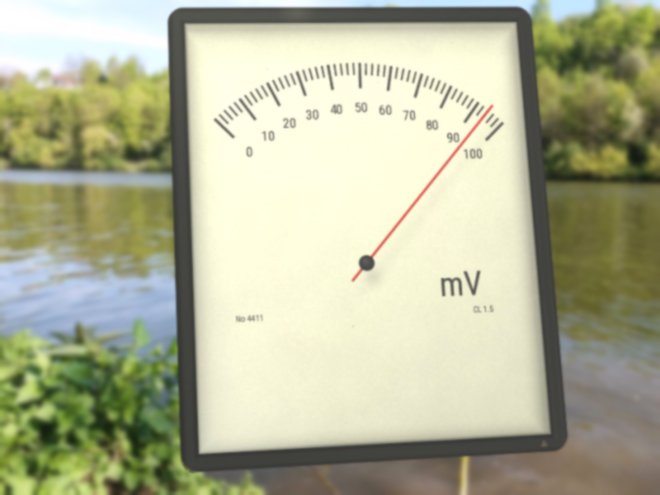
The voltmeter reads 94mV
